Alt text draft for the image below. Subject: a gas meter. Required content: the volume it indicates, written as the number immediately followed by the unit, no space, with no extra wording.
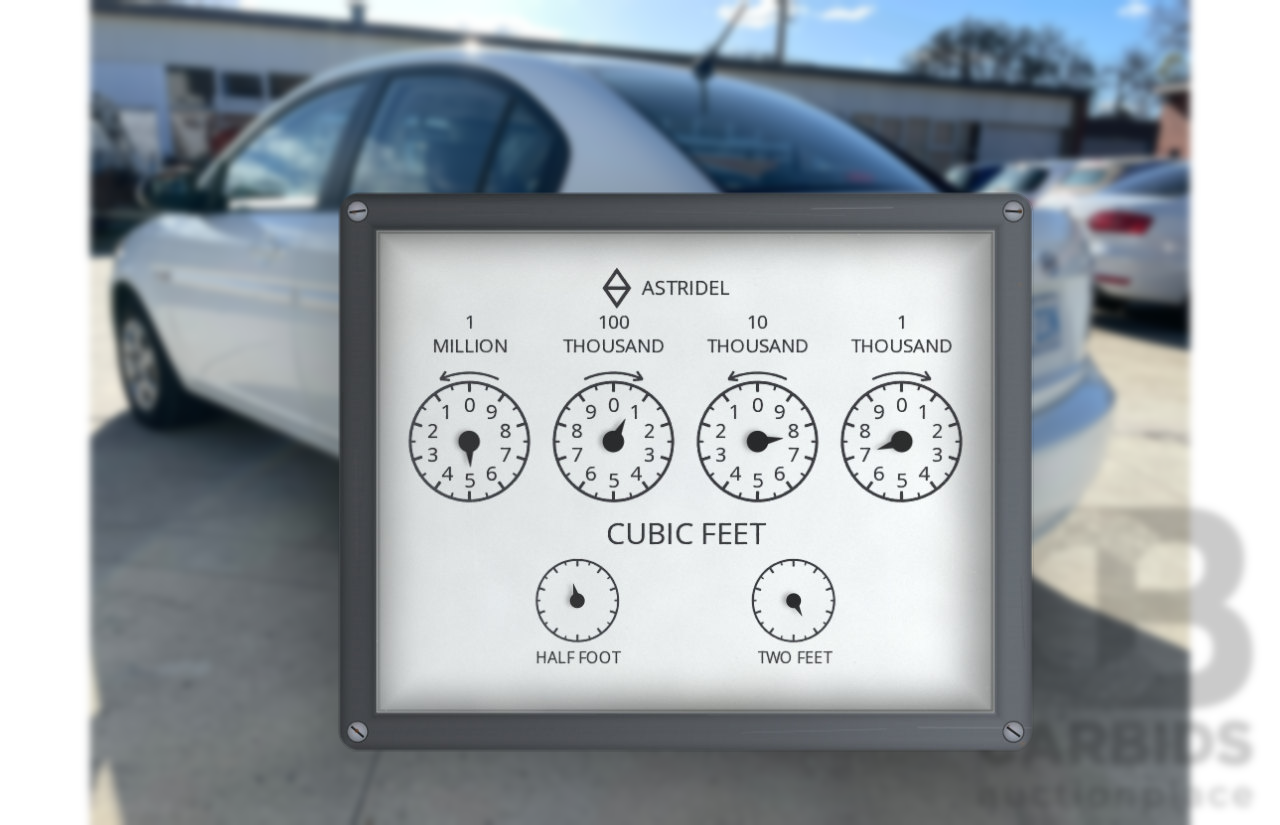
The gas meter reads 507700ft³
